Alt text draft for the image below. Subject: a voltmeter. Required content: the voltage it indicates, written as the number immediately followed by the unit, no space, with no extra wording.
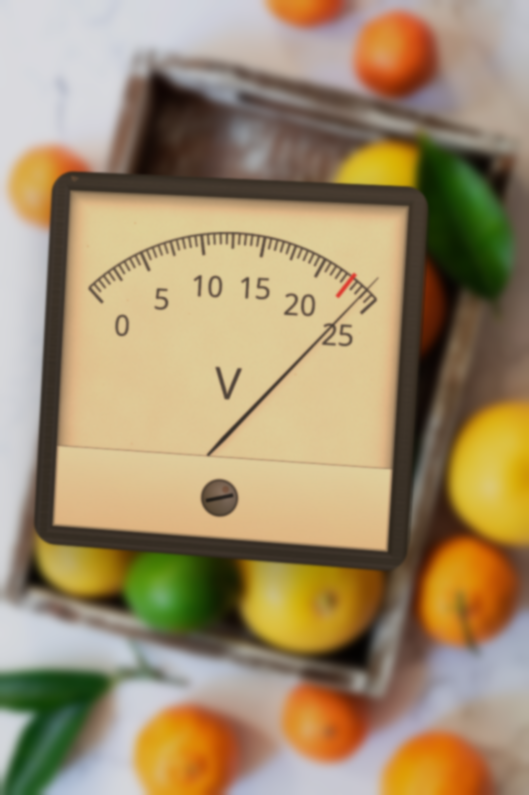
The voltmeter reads 24V
